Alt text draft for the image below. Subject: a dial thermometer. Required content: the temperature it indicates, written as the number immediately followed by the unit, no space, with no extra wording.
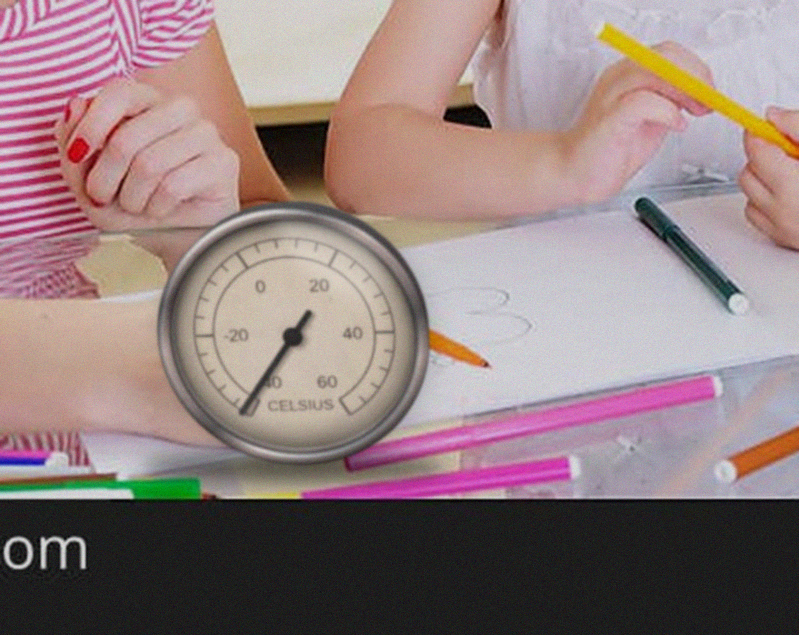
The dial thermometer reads -38°C
